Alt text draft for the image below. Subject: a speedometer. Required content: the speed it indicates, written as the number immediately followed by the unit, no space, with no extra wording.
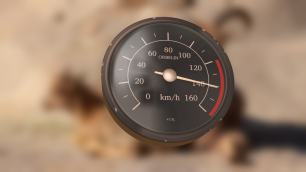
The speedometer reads 140km/h
